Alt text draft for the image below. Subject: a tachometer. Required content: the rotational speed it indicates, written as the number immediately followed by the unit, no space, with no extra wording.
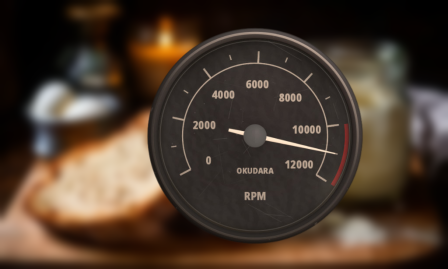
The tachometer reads 11000rpm
